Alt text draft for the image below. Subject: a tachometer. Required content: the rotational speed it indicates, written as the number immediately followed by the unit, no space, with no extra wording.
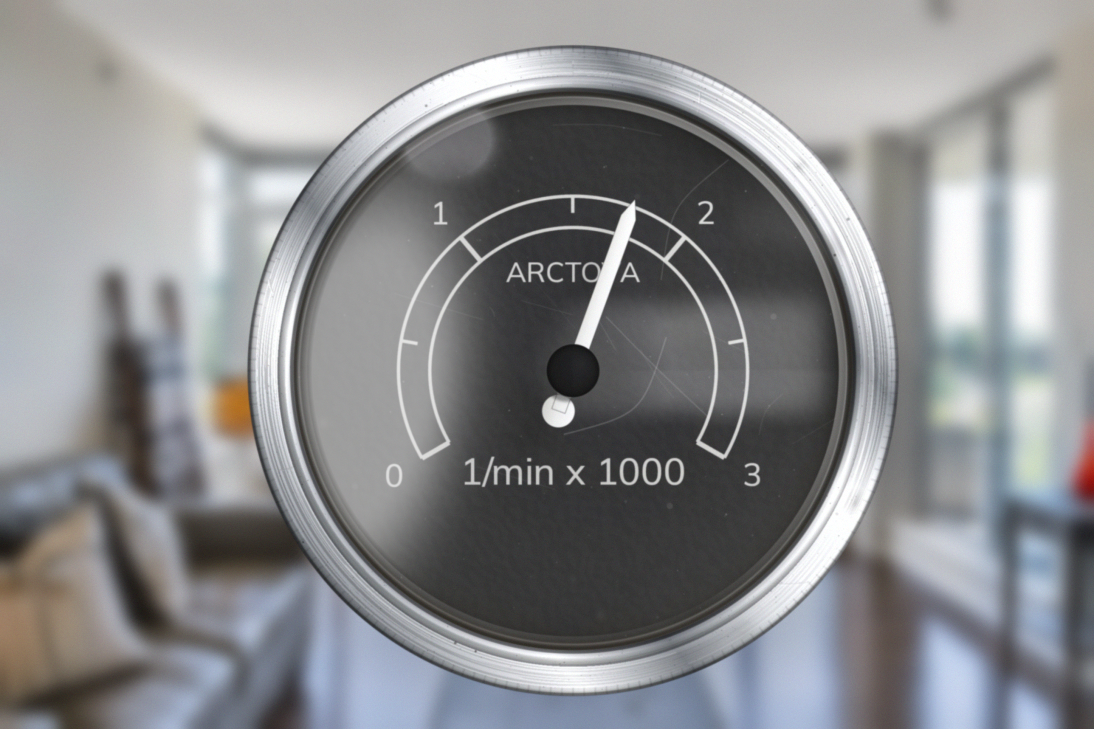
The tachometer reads 1750rpm
